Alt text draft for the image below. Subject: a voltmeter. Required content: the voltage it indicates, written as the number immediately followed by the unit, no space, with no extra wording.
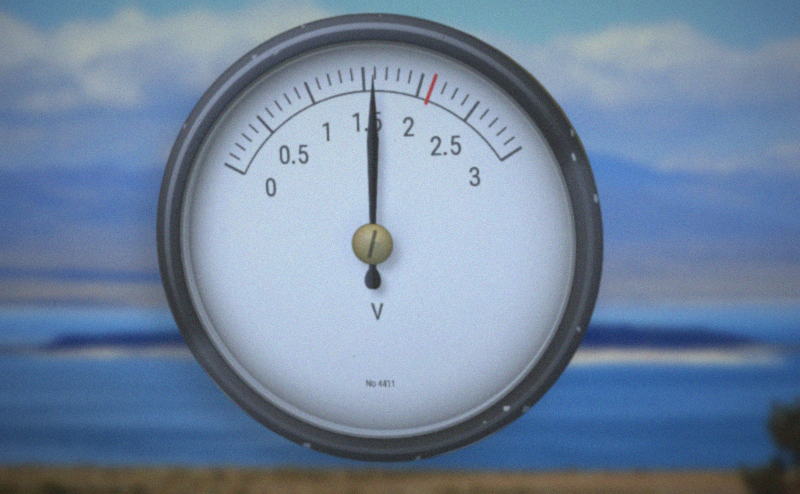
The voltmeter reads 1.6V
